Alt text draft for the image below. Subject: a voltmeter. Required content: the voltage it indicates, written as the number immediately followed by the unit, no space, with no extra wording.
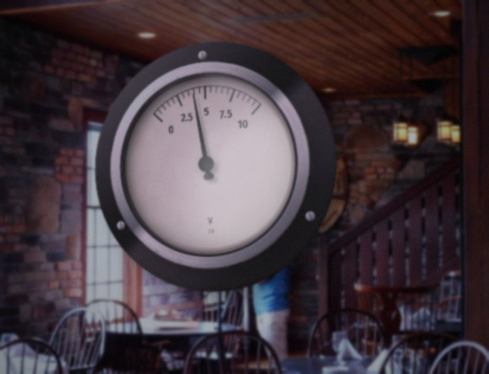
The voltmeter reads 4V
